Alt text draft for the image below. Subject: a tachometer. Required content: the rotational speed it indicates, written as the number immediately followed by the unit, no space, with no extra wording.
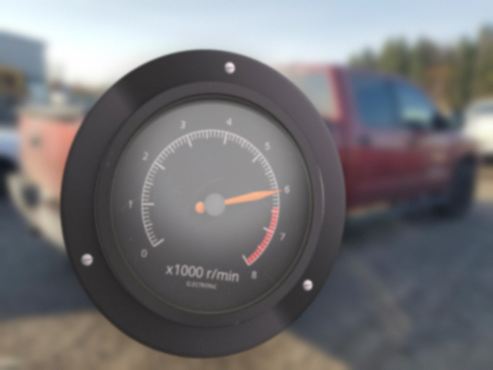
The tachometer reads 6000rpm
